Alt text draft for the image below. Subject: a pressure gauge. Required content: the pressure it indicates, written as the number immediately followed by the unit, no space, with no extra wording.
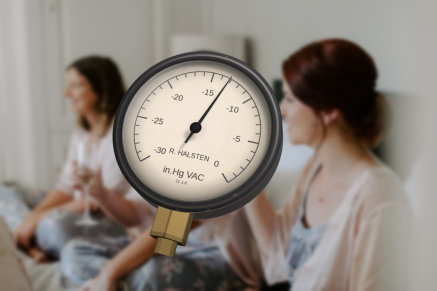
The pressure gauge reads -13inHg
